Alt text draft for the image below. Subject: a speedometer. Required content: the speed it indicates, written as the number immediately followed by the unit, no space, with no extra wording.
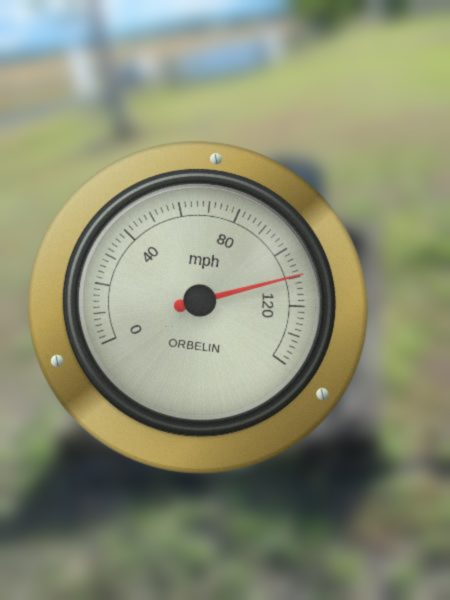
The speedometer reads 110mph
